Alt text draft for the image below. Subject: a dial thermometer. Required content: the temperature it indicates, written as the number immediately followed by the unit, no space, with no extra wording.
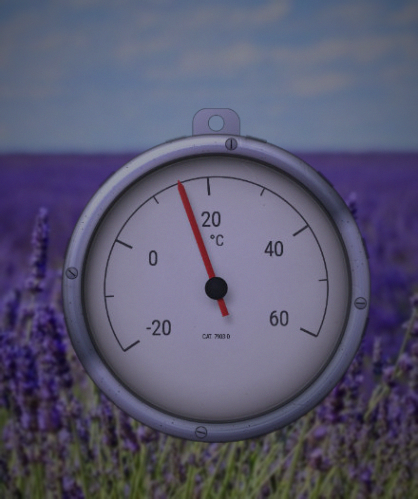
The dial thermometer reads 15°C
